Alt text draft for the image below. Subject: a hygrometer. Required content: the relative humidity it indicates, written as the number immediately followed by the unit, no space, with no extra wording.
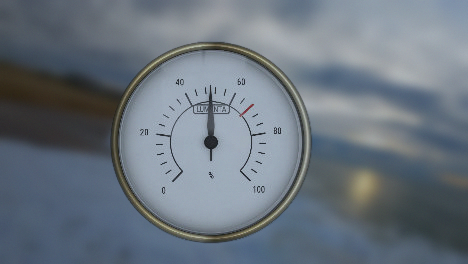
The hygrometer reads 50%
